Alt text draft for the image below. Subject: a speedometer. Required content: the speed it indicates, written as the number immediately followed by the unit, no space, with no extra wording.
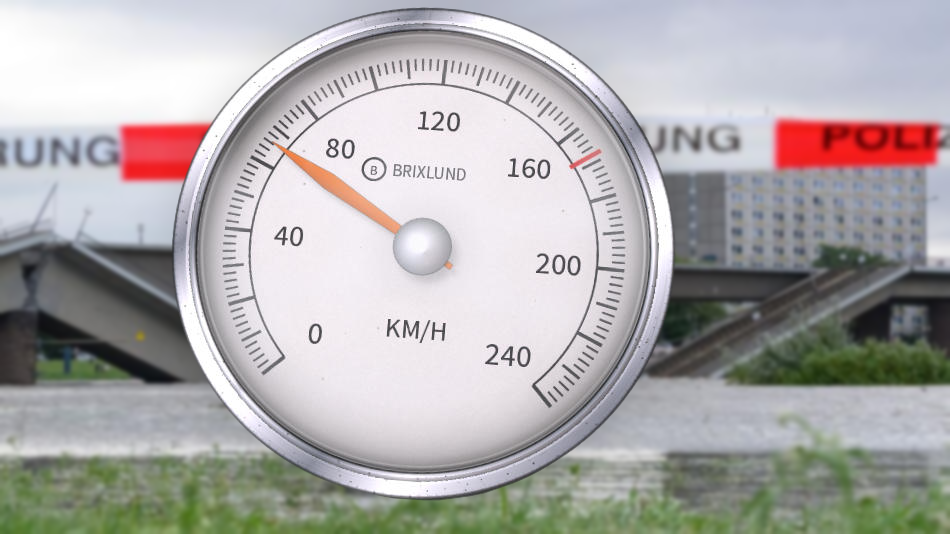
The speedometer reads 66km/h
